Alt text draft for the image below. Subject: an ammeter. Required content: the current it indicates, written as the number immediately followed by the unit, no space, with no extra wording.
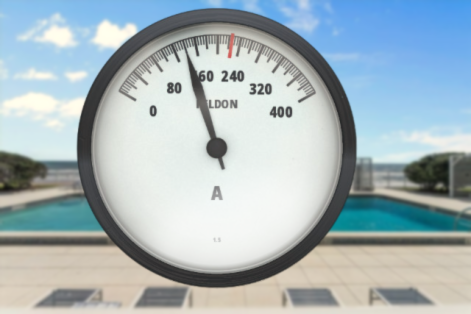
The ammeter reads 140A
